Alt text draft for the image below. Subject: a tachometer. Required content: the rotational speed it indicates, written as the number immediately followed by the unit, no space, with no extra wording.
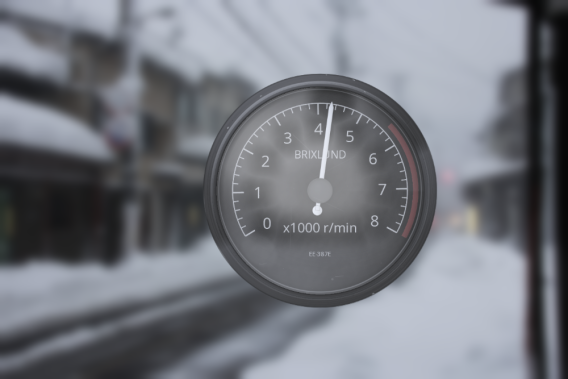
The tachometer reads 4300rpm
